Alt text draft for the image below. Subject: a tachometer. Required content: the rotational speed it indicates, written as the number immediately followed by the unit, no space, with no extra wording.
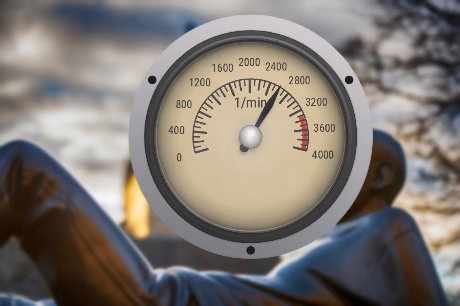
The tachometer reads 2600rpm
